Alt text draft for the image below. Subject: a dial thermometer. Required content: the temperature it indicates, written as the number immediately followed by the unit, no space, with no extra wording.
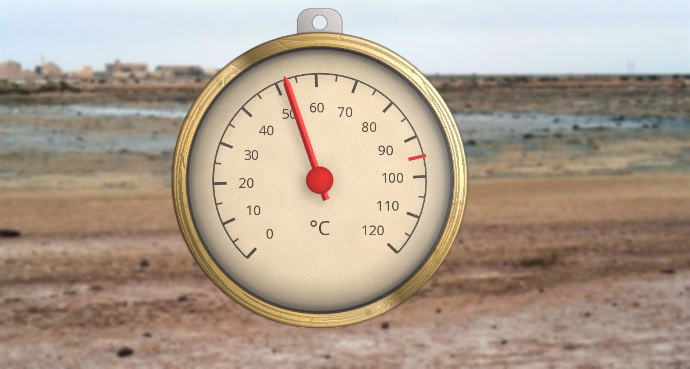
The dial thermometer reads 52.5°C
